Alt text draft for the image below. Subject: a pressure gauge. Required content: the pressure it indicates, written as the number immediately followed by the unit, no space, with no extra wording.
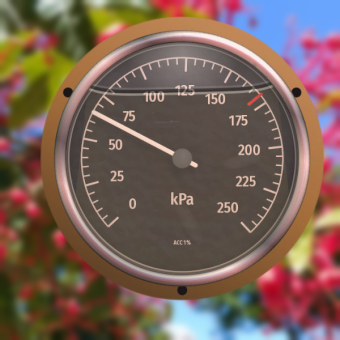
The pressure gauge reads 65kPa
